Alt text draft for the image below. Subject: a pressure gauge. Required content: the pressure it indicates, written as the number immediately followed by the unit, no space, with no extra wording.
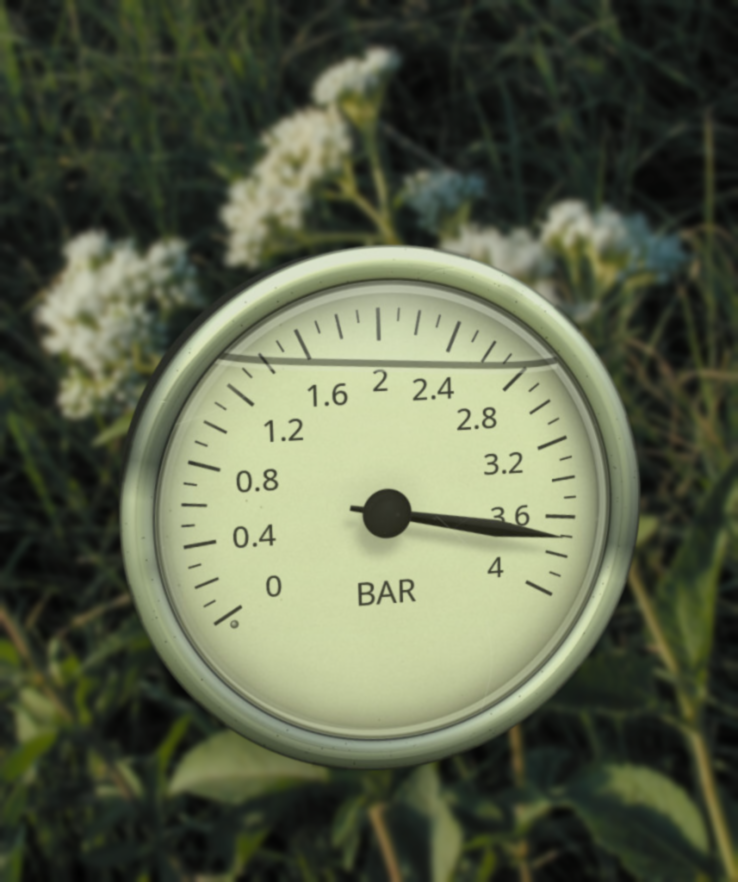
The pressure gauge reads 3.7bar
